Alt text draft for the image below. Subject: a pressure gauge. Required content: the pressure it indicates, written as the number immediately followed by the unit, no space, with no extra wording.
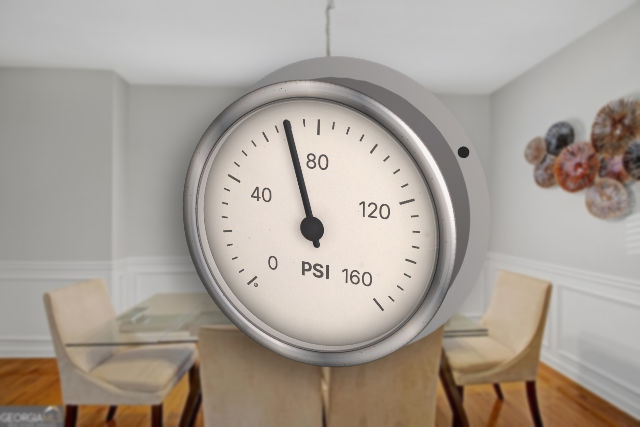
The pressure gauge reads 70psi
